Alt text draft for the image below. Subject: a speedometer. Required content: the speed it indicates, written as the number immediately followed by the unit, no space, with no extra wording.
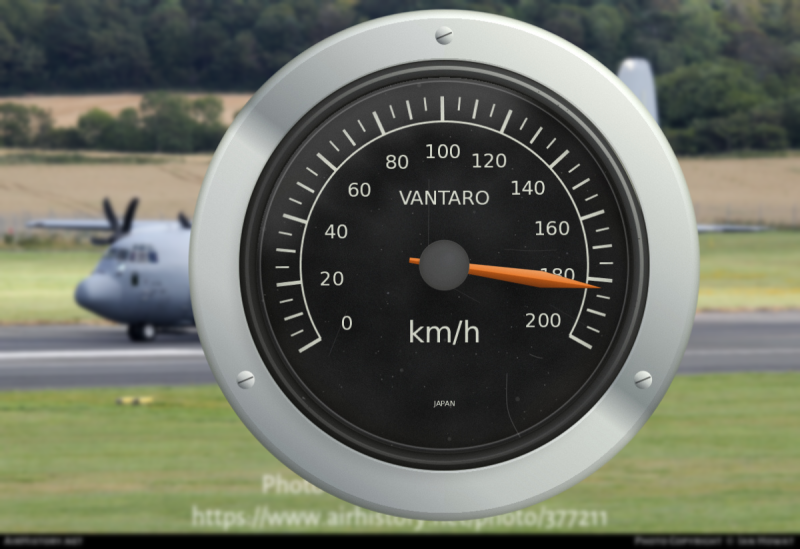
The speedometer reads 182.5km/h
